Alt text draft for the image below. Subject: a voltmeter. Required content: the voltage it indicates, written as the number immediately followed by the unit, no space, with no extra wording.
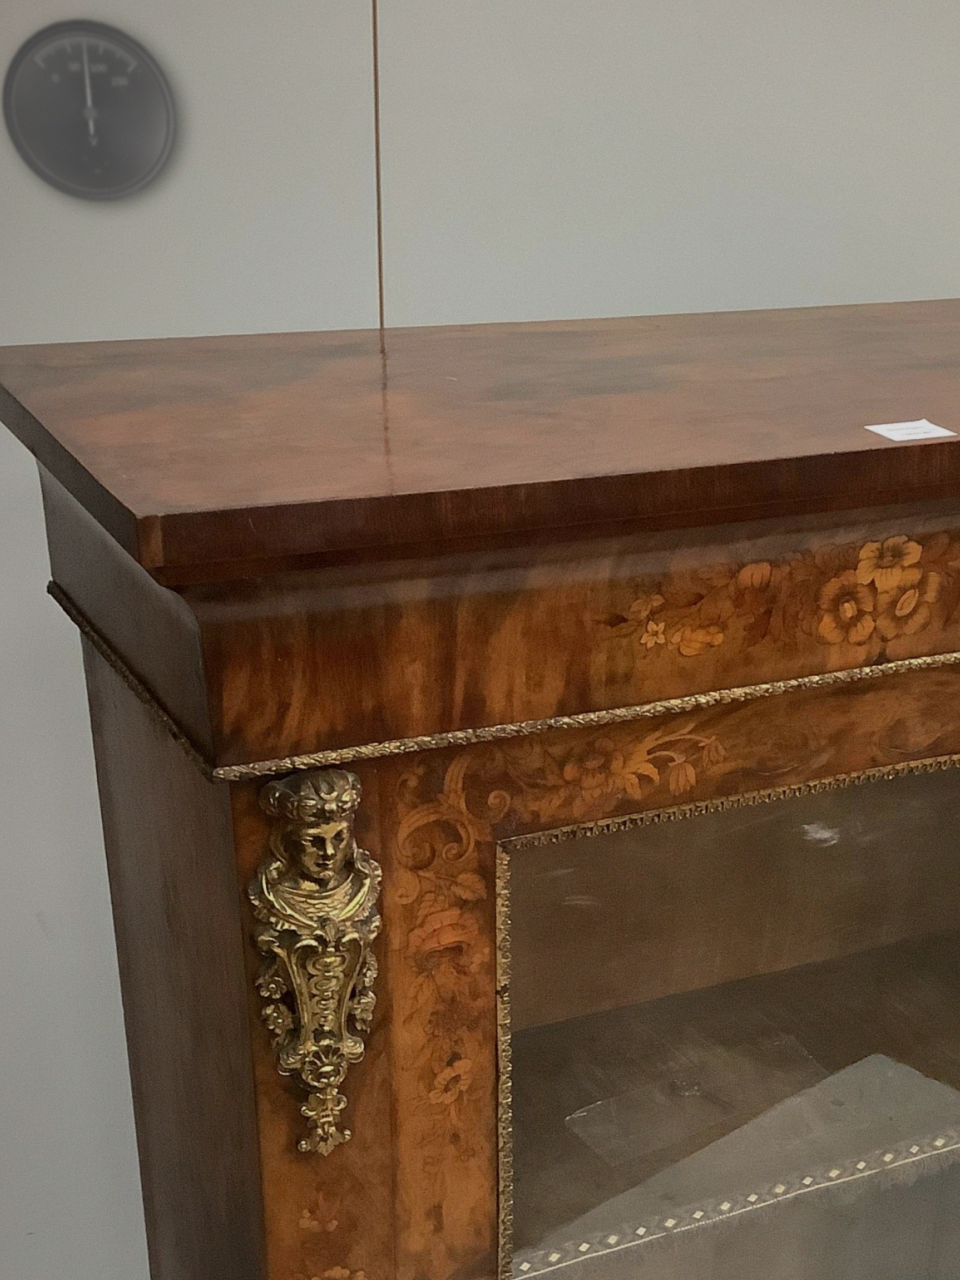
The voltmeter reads 75V
